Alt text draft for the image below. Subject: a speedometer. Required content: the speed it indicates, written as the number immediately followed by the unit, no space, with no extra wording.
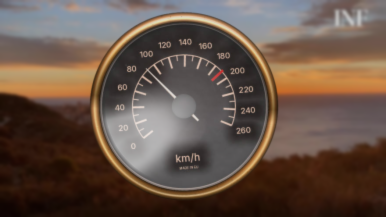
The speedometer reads 90km/h
